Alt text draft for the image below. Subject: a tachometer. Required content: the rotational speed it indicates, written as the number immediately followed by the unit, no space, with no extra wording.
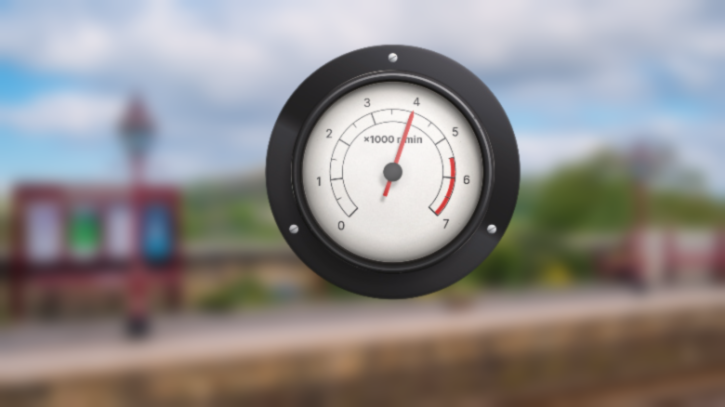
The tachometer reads 4000rpm
